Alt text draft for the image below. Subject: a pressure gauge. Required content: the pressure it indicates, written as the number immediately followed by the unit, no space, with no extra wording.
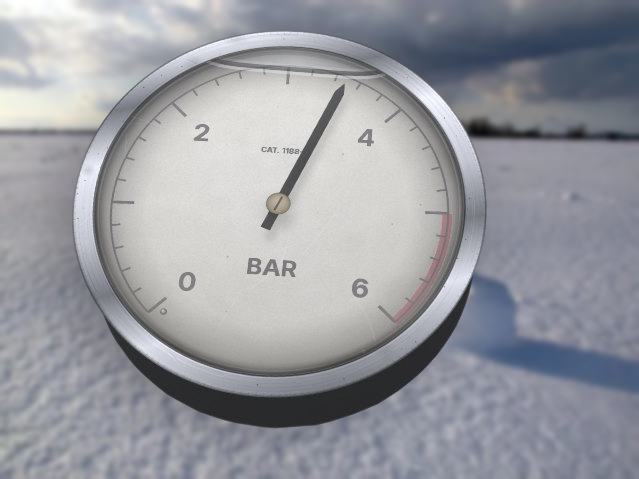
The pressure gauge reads 3.5bar
